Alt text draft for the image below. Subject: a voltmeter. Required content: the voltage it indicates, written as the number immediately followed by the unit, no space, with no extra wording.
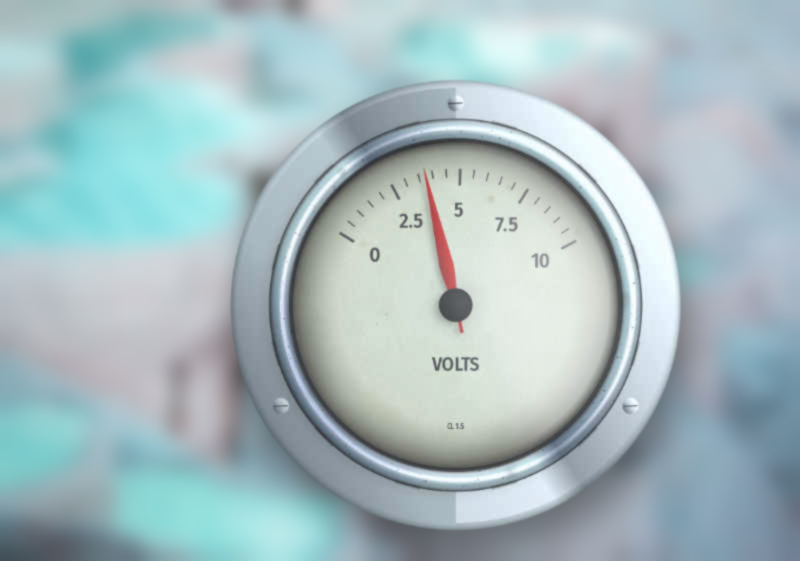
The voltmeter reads 3.75V
